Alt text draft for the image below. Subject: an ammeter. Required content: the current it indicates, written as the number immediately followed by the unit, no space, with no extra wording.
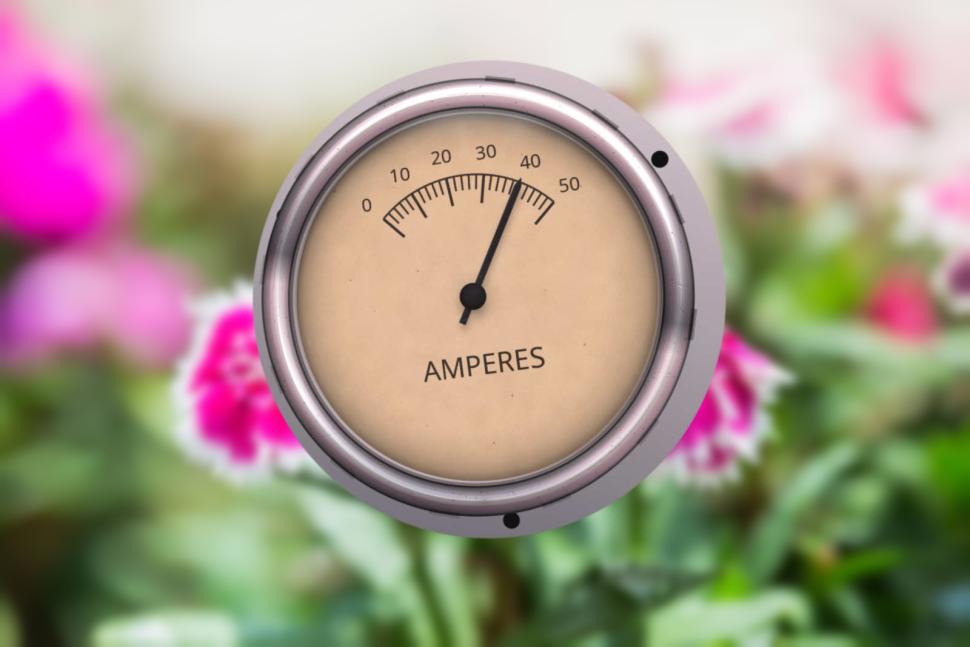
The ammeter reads 40A
